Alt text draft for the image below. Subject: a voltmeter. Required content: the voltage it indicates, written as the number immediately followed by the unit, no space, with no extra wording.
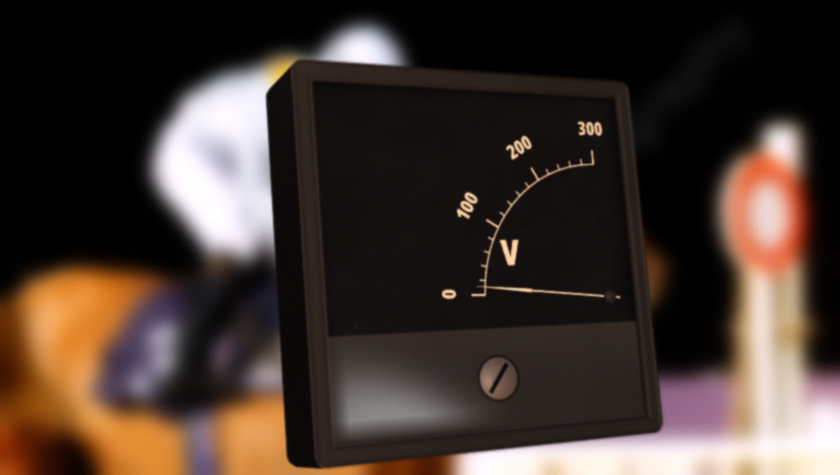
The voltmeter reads 10V
